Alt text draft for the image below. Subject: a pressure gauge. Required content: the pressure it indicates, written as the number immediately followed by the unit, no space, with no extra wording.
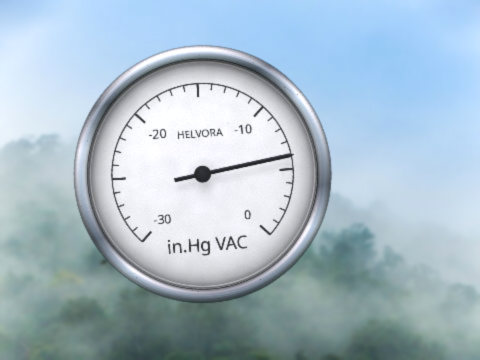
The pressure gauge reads -6inHg
